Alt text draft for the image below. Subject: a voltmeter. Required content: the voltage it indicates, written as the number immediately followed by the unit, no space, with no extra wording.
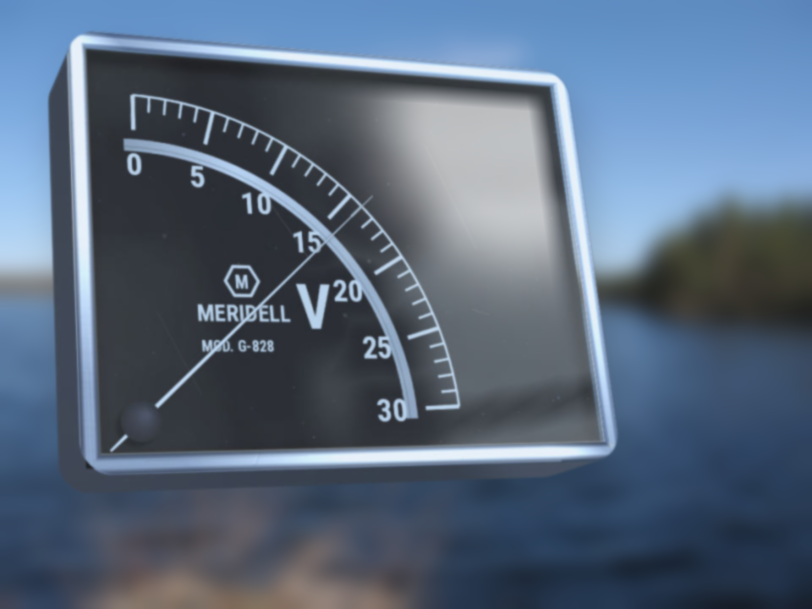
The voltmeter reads 16V
